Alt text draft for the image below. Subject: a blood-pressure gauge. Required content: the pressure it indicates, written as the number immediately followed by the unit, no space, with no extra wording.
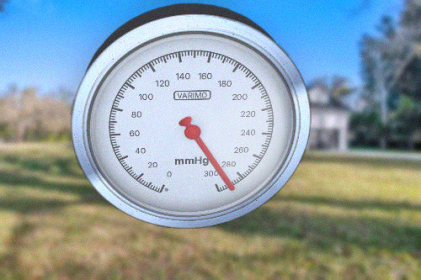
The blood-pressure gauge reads 290mmHg
